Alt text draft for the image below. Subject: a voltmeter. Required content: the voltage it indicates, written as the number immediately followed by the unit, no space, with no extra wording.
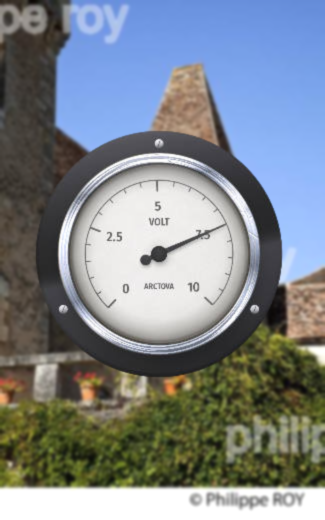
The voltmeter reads 7.5V
